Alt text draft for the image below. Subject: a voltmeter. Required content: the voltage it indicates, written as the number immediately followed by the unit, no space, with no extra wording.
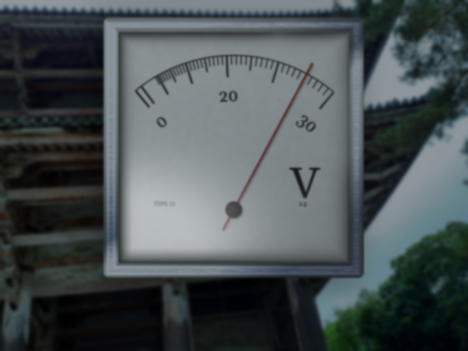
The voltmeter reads 27.5V
